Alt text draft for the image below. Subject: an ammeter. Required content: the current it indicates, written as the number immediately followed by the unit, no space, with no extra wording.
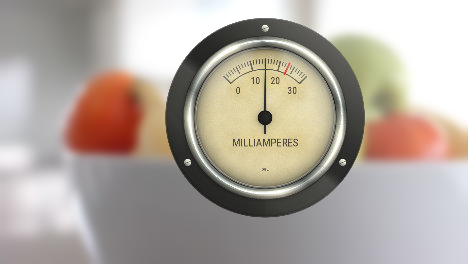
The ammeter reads 15mA
